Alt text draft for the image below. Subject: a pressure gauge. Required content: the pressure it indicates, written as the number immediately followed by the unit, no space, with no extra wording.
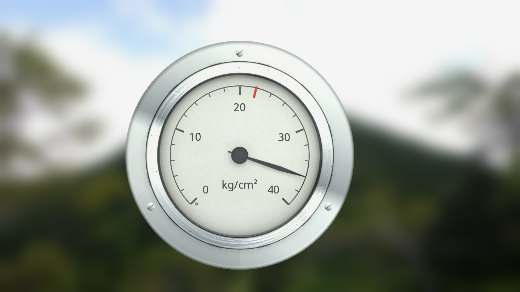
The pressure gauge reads 36kg/cm²
